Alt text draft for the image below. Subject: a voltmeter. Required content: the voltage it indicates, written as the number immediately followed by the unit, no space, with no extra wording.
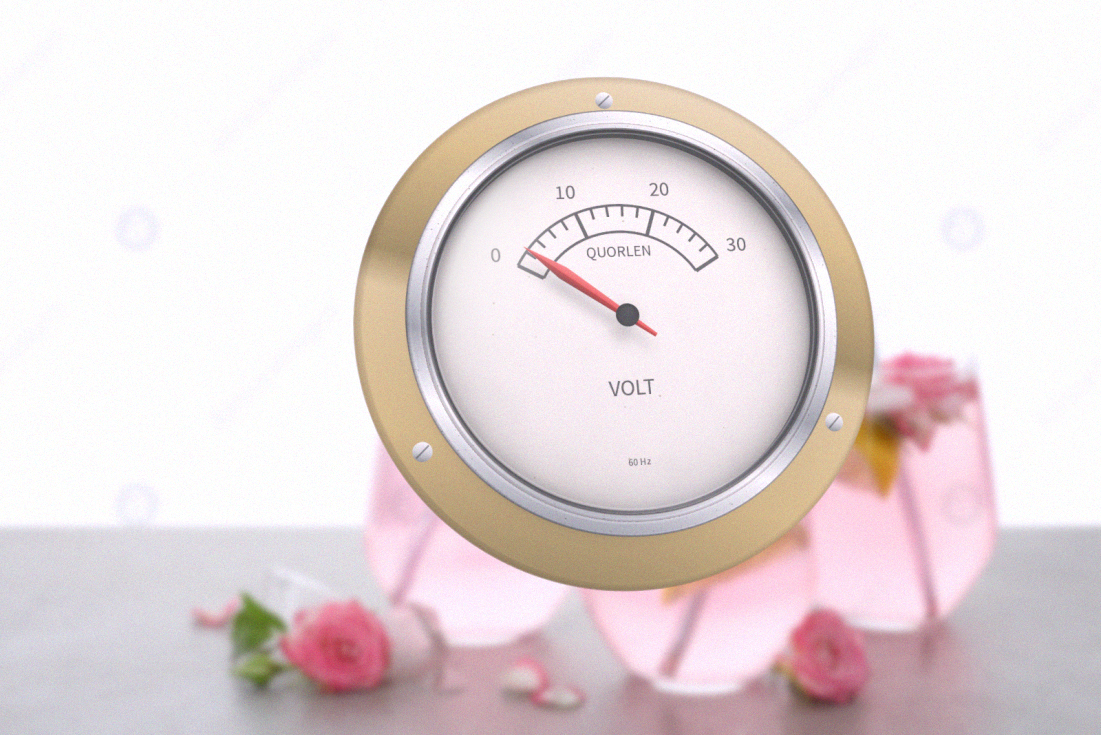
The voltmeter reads 2V
